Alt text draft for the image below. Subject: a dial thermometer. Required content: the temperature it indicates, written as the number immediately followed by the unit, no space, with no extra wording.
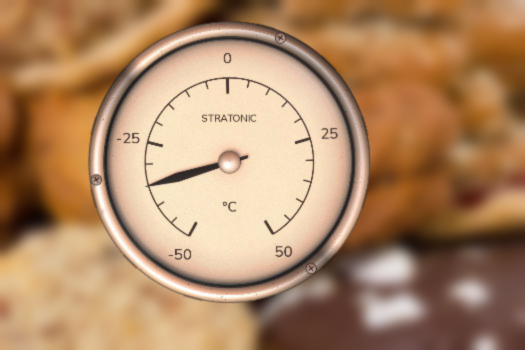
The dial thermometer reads -35°C
